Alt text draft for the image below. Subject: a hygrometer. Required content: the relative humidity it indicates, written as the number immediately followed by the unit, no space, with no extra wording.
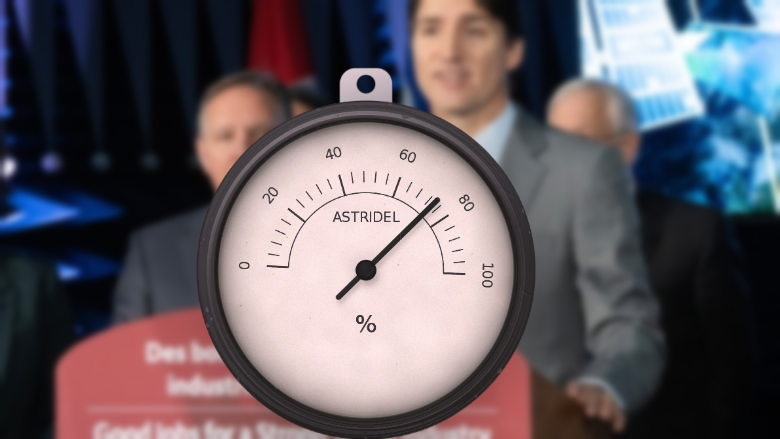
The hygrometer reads 74%
